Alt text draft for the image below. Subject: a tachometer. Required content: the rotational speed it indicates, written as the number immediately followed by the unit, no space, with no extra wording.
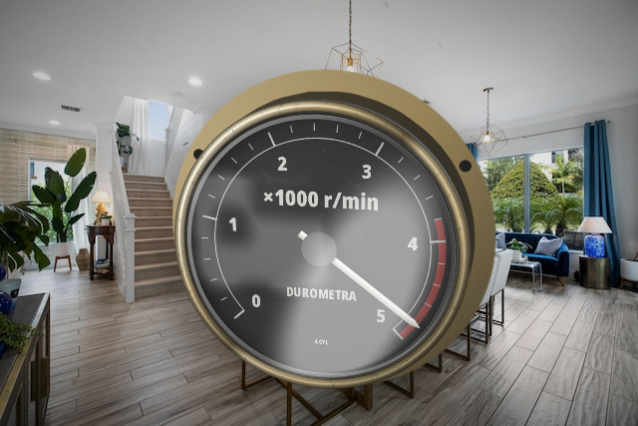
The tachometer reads 4800rpm
